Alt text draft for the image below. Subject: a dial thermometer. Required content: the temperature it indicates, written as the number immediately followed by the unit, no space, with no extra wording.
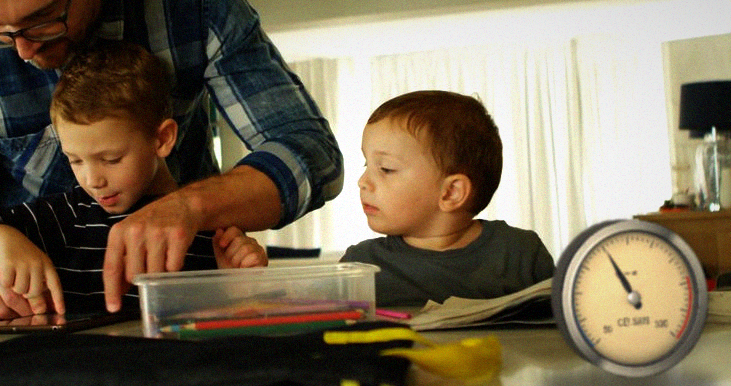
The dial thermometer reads 150°C
